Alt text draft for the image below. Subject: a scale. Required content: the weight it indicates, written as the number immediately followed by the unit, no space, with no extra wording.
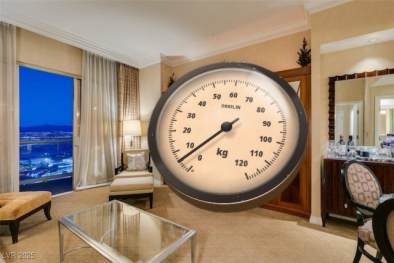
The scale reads 5kg
